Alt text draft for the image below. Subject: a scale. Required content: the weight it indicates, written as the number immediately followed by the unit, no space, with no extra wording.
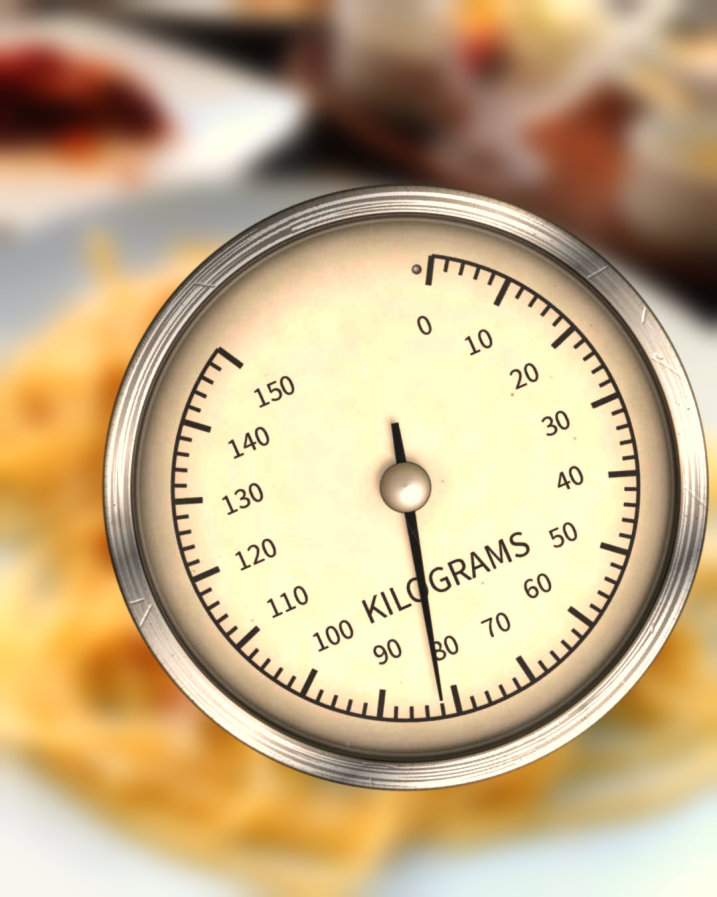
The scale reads 82kg
